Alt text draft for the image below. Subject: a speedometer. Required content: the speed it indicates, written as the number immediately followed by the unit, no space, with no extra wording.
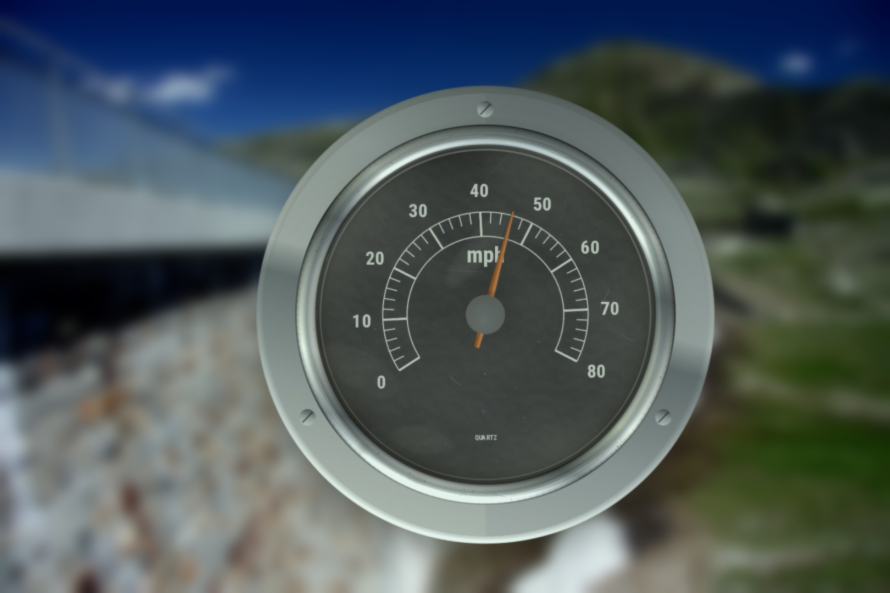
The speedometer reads 46mph
